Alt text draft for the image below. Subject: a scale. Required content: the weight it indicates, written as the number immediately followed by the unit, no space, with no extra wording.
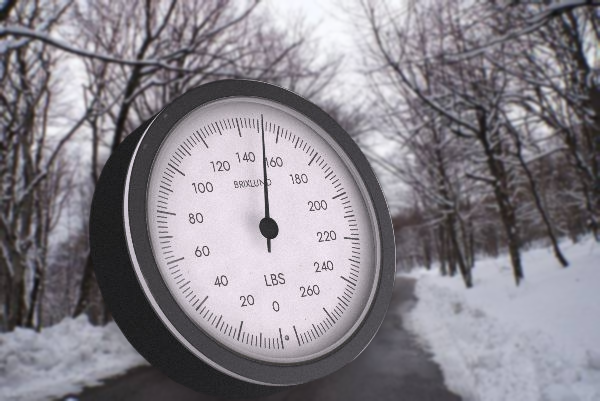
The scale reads 150lb
